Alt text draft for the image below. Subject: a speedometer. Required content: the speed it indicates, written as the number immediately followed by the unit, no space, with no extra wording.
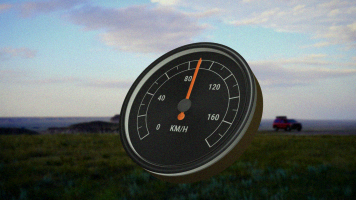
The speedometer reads 90km/h
